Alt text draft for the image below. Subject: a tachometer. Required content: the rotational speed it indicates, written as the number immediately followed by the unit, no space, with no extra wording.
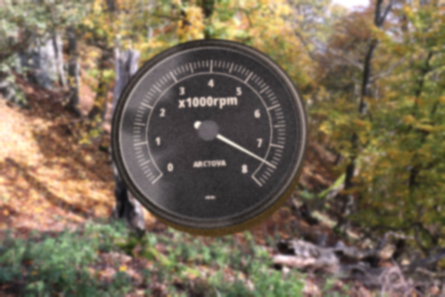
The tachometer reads 7500rpm
